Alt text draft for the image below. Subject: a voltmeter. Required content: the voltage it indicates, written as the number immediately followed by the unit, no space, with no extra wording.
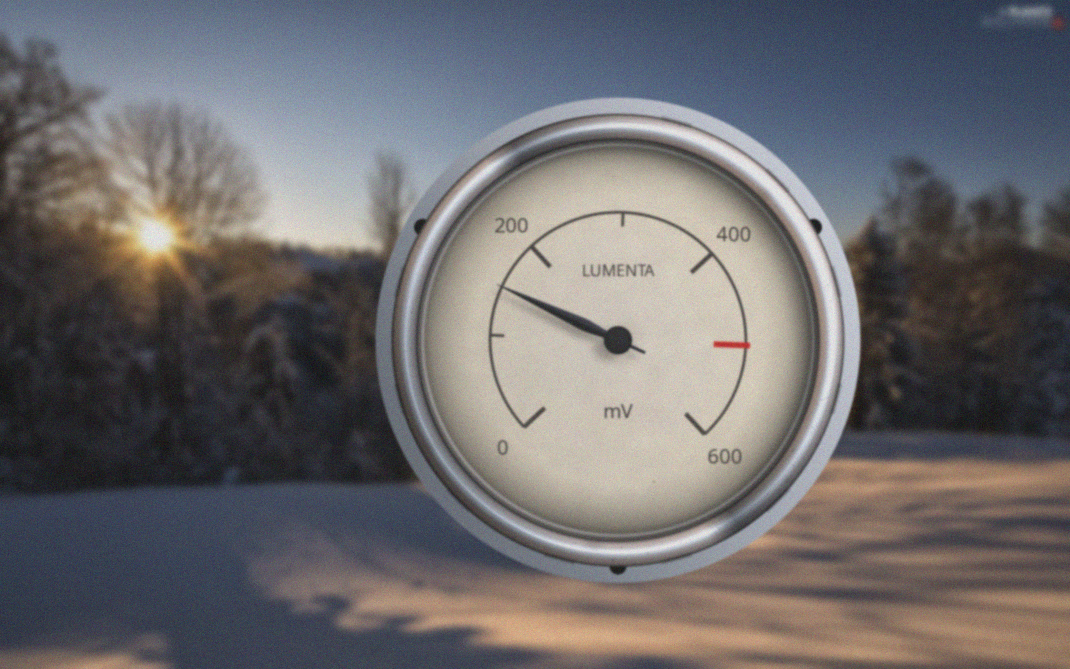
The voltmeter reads 150mV
